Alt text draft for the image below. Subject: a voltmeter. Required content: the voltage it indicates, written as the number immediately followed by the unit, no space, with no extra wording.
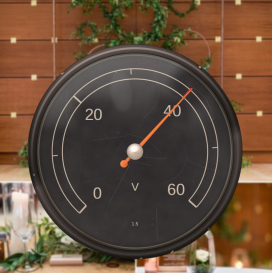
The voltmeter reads 40V
